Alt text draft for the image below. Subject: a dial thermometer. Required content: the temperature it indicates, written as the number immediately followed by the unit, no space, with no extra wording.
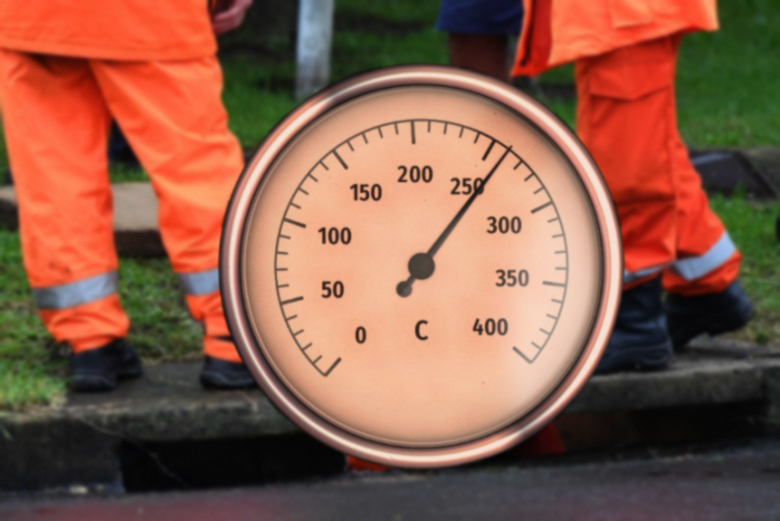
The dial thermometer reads 260°C
